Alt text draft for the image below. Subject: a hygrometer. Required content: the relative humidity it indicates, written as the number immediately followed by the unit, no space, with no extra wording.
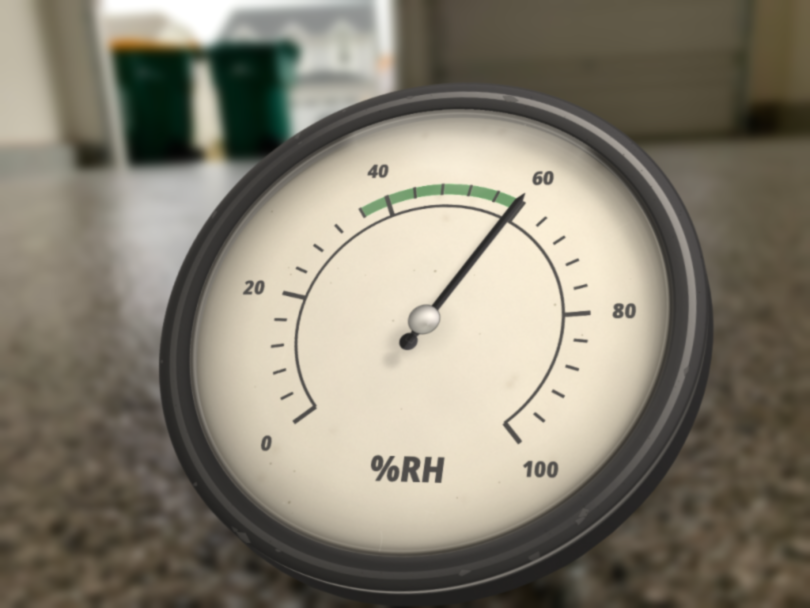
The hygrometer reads 60%
